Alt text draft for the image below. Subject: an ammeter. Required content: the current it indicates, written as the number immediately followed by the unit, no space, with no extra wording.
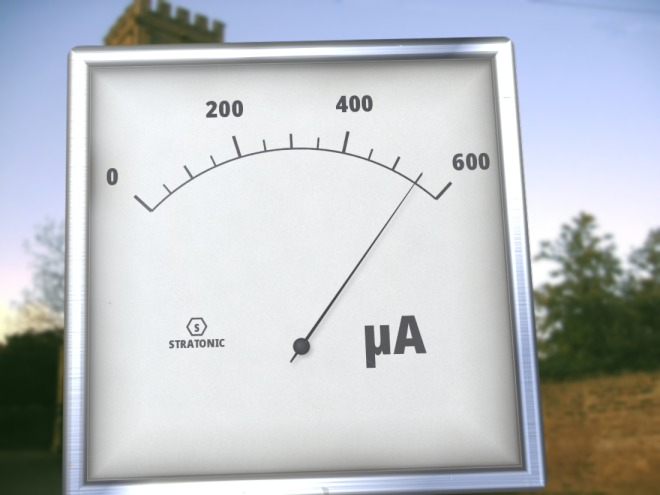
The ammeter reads 550µA
